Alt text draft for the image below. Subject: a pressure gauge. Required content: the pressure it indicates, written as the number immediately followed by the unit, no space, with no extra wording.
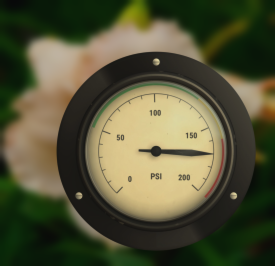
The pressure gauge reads 170psi
